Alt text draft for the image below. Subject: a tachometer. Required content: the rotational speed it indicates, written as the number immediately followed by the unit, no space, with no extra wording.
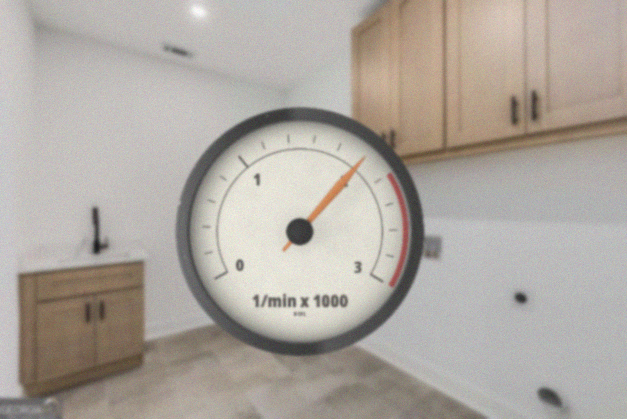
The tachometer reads 2000rpm
